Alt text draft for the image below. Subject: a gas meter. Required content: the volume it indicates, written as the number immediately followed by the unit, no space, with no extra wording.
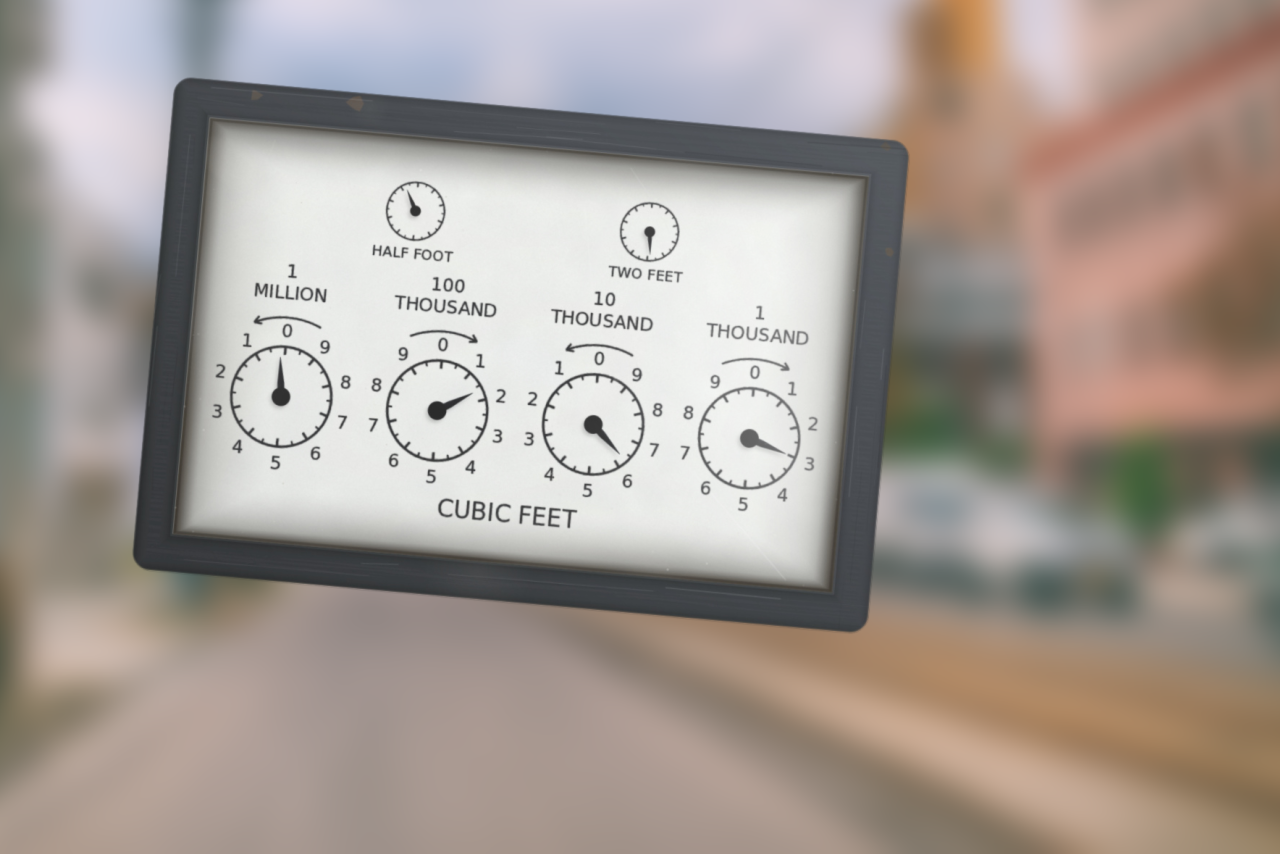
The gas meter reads 16300ft³
